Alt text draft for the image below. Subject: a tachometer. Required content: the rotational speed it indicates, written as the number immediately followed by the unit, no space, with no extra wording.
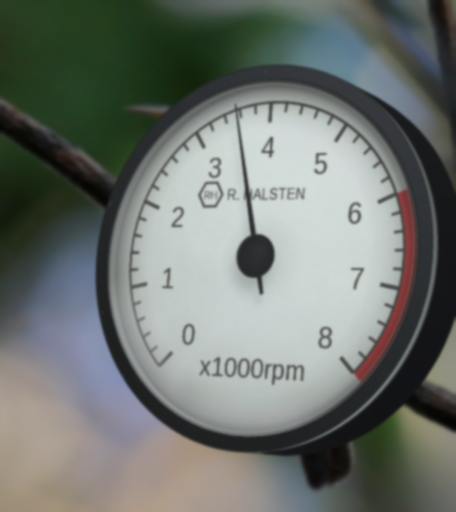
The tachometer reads 3600rpm
